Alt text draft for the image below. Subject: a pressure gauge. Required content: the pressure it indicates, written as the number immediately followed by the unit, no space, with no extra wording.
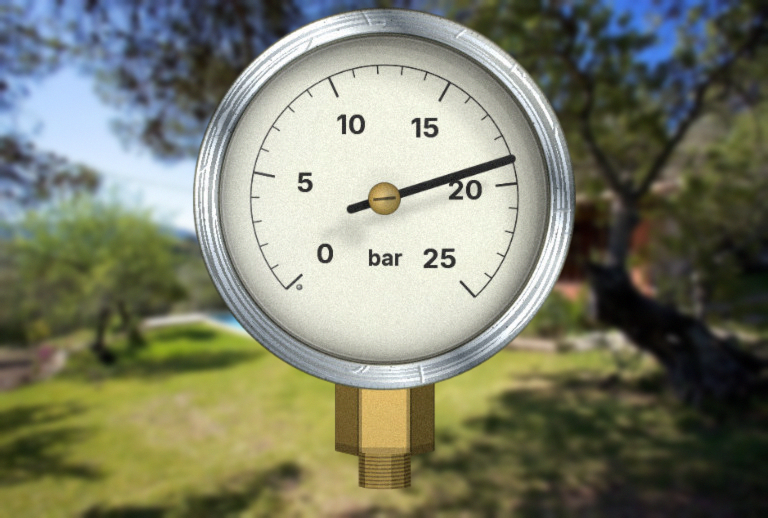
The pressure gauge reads 19bar
